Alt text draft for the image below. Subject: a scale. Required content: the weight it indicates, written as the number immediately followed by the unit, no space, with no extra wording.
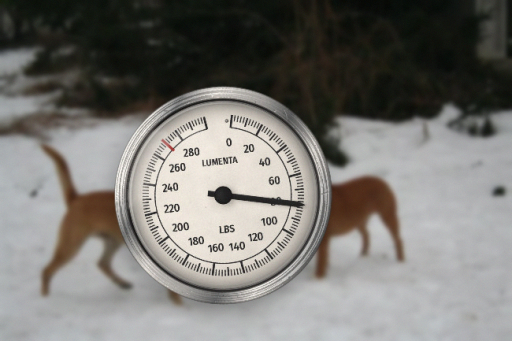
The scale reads 80lb
